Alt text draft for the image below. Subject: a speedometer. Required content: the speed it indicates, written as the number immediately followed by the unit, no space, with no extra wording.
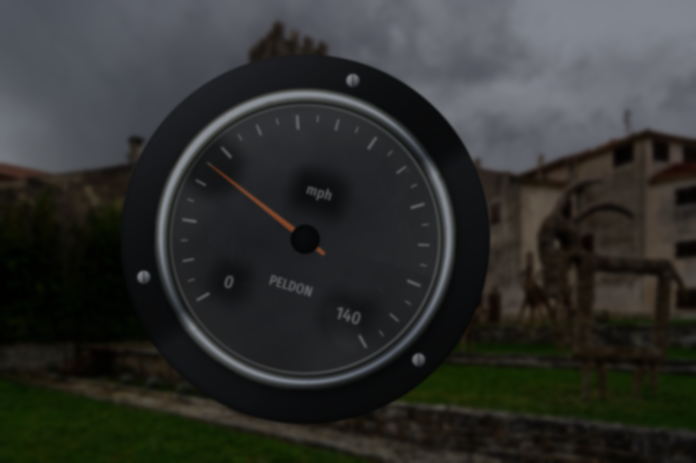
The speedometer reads 35mph
